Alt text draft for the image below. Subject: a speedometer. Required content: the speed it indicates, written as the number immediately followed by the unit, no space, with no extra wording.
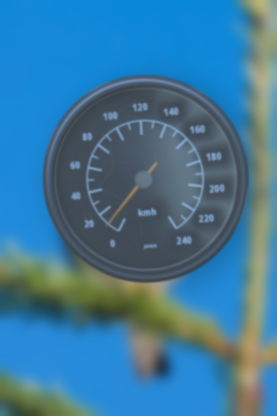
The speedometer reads 10km/h
